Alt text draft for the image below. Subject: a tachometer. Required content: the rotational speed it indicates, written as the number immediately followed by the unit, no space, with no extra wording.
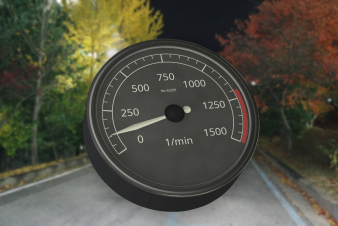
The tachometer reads 100rpm
